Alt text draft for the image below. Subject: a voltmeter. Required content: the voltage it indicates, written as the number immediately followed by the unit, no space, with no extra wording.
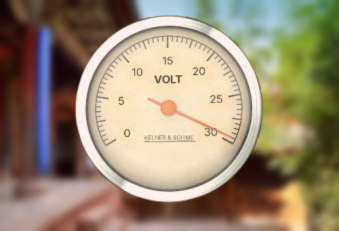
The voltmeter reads 29.5V
